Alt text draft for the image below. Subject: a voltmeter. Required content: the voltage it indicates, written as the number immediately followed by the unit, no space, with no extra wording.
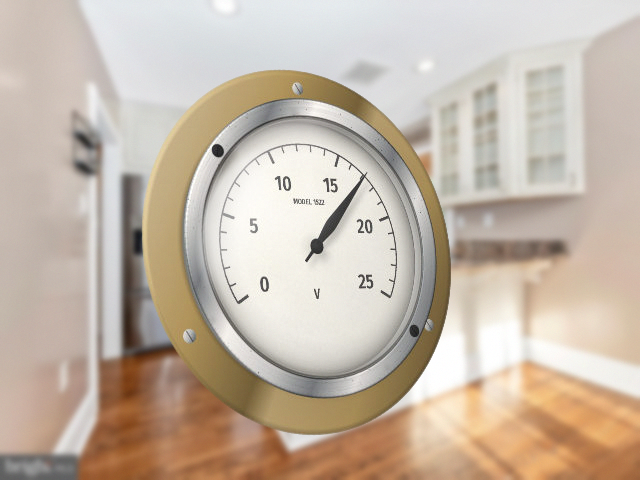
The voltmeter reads 17V
